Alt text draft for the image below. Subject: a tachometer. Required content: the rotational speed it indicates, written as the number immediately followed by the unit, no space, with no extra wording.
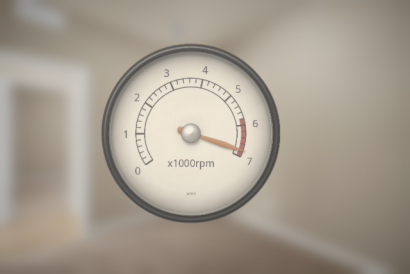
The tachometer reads 6800rpm
